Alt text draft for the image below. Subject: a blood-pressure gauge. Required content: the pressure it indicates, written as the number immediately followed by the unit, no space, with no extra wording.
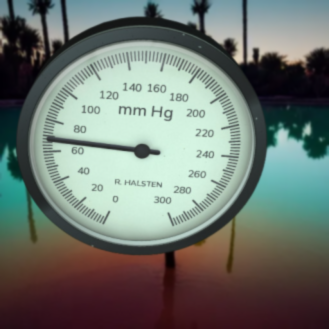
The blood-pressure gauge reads 70mmHg
